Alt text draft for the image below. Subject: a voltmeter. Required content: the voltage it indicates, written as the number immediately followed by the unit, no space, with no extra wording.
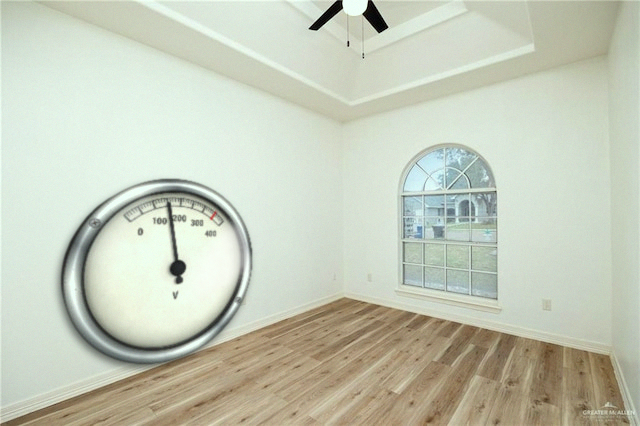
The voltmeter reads 150V
